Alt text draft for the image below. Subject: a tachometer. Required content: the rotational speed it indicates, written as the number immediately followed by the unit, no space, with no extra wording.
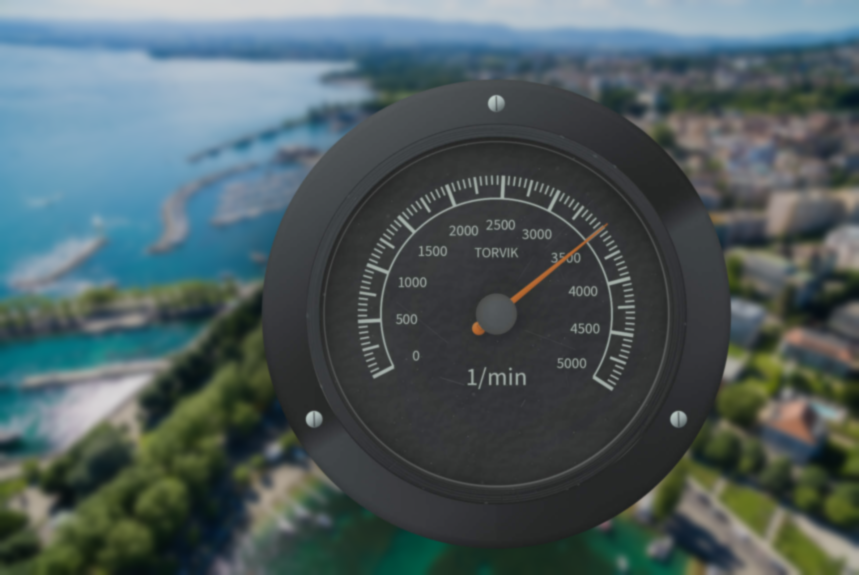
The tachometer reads 3500rpm
